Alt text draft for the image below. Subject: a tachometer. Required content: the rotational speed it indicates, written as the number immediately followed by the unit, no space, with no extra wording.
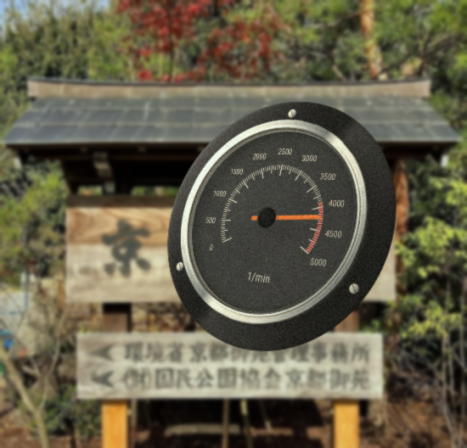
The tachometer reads 4250rpm
